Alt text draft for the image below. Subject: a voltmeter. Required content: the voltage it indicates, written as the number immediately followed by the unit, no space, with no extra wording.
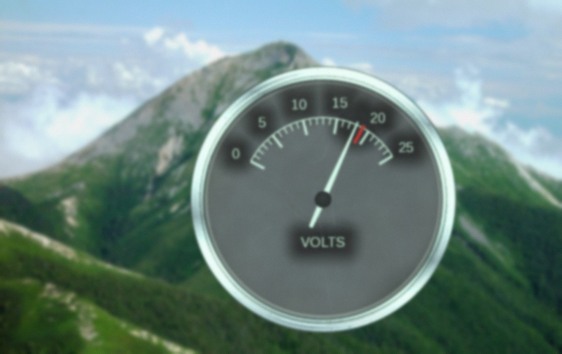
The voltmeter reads 18V
